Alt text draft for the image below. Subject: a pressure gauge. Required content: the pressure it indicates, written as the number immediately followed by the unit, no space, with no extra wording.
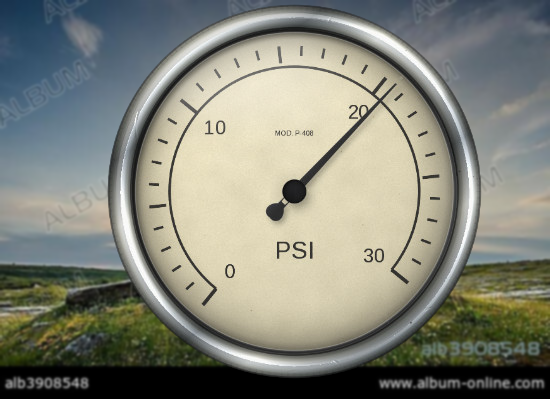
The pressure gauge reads 20.5psi
